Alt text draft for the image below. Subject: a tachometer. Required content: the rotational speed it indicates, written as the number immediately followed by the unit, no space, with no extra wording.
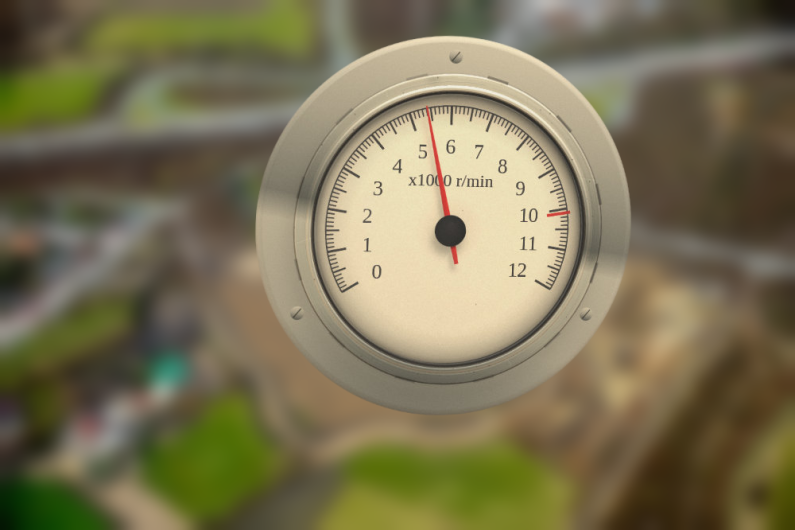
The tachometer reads 5400rpm
